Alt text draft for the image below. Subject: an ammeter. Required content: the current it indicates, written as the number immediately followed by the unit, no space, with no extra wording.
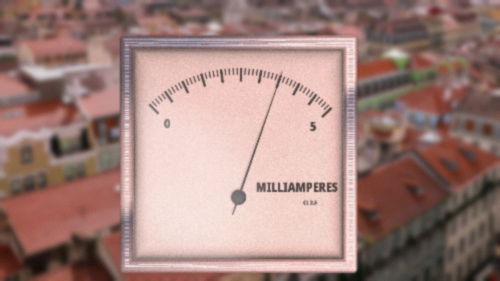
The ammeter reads 3.5mA
